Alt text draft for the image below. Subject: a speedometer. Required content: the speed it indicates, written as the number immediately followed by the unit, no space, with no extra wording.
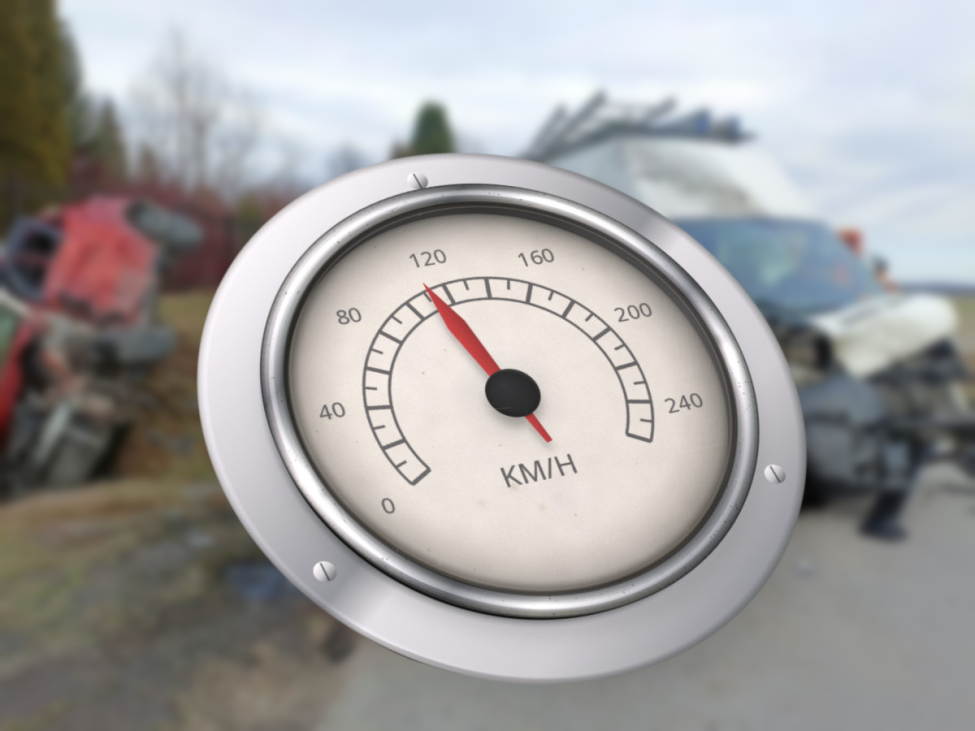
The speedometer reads 110km/h
